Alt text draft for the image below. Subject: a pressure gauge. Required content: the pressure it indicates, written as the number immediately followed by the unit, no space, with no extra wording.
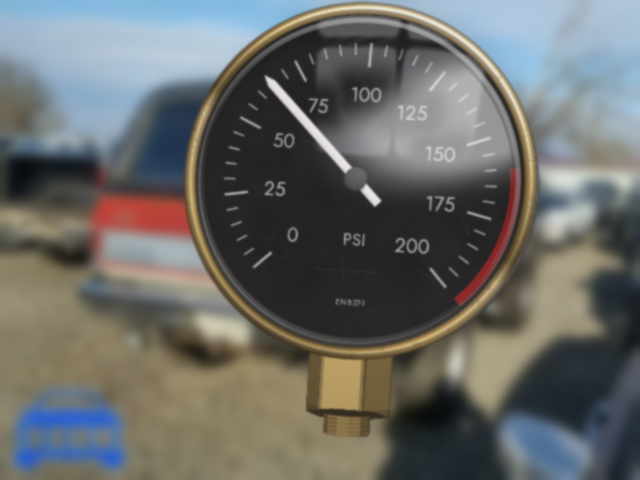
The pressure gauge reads 65psi
